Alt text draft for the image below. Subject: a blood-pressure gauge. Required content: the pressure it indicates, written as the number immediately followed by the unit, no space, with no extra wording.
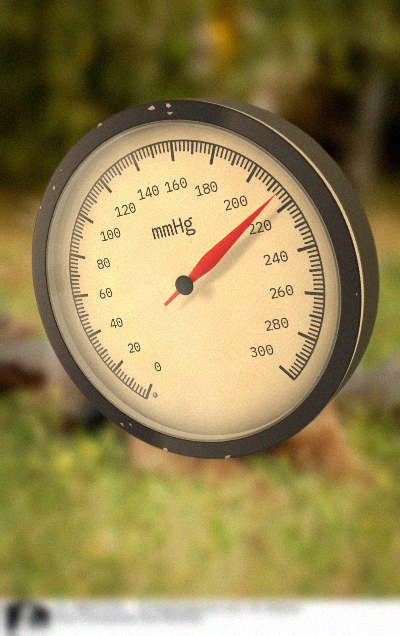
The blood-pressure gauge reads 214mmHg
